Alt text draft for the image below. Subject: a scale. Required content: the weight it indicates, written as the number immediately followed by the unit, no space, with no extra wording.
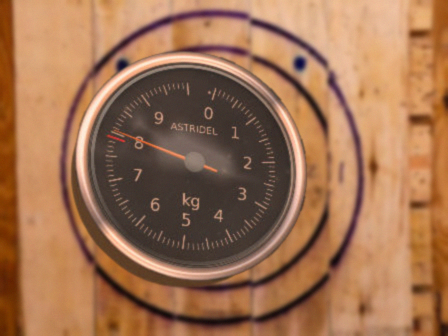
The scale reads 8kg
